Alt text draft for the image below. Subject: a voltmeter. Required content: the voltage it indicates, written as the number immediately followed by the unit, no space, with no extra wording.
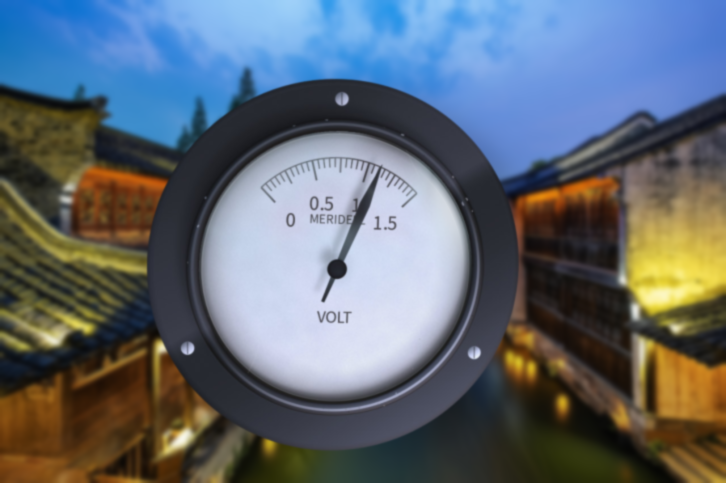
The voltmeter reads 1.1V
